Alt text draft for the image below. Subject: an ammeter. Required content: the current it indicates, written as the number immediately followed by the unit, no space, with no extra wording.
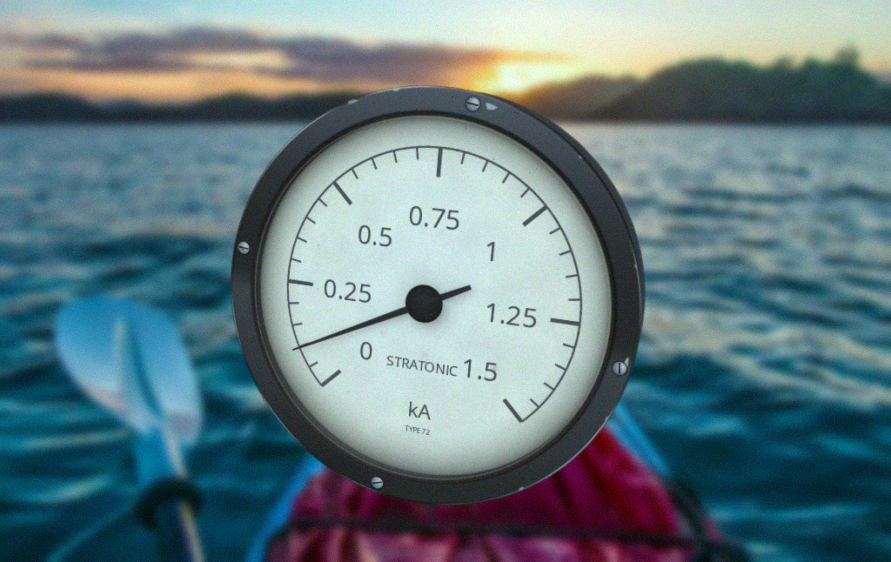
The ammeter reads 0.1kA
